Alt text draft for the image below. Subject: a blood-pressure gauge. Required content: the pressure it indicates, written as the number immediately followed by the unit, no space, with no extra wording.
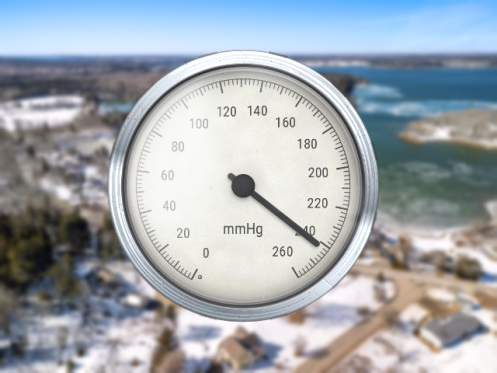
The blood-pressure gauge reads 242mmHg
